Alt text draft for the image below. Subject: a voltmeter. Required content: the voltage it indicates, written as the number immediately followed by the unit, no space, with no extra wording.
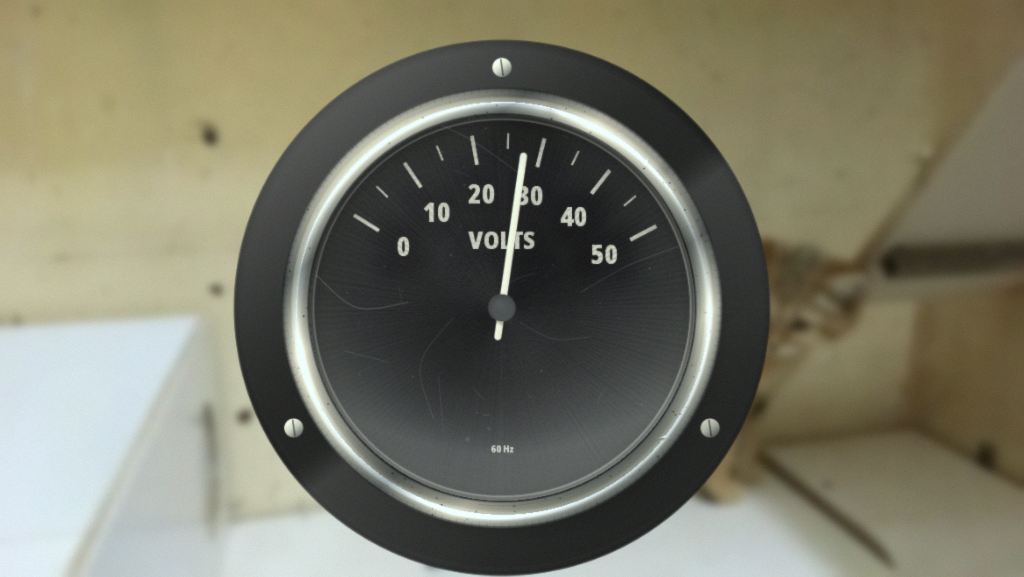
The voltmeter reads 27.5V
